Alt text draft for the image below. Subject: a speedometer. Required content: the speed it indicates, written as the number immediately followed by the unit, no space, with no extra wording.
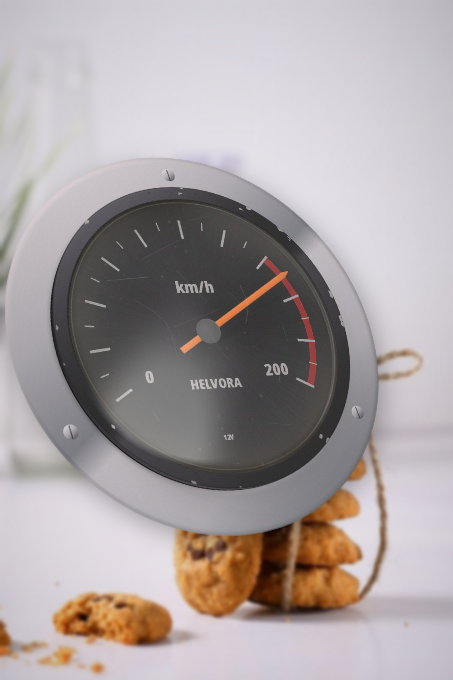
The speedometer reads 150km/h
